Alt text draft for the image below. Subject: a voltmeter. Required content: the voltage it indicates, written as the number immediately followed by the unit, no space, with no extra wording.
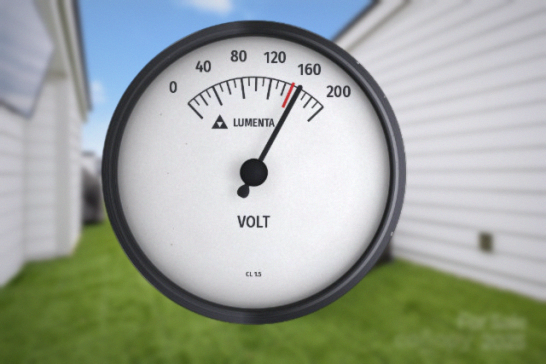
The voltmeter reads 160V
